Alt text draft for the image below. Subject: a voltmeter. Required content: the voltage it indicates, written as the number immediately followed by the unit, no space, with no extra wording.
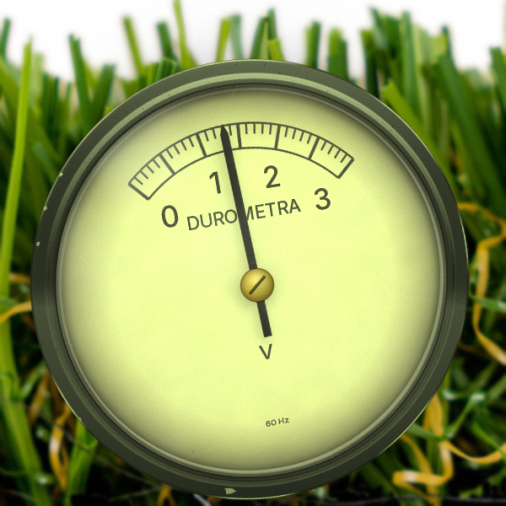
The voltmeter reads 1.3V
